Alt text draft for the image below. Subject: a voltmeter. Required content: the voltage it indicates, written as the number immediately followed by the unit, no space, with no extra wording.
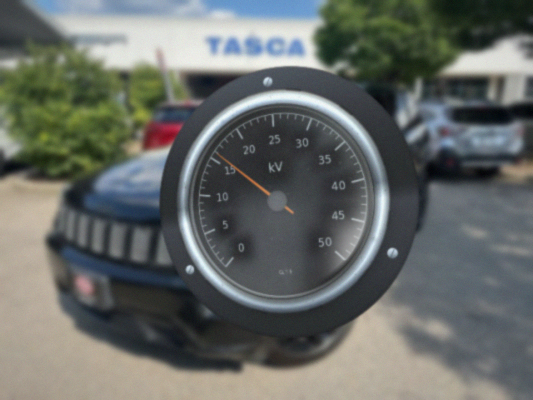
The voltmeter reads 16kV
